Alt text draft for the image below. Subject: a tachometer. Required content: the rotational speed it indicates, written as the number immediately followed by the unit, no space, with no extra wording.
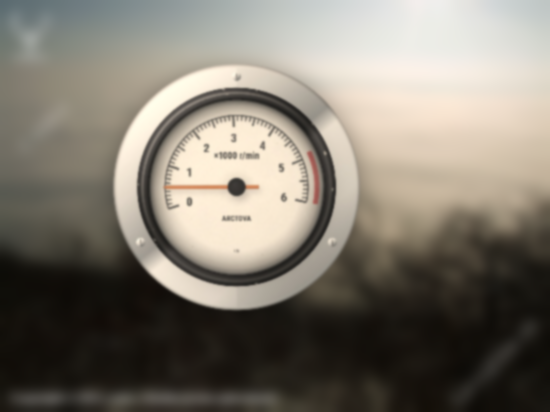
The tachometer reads 500rpm
